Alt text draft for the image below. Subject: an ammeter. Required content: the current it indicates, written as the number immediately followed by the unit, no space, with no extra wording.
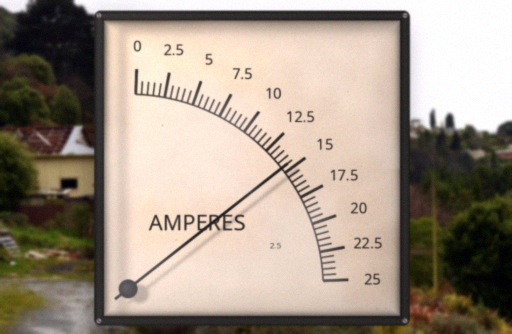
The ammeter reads 14.5A
